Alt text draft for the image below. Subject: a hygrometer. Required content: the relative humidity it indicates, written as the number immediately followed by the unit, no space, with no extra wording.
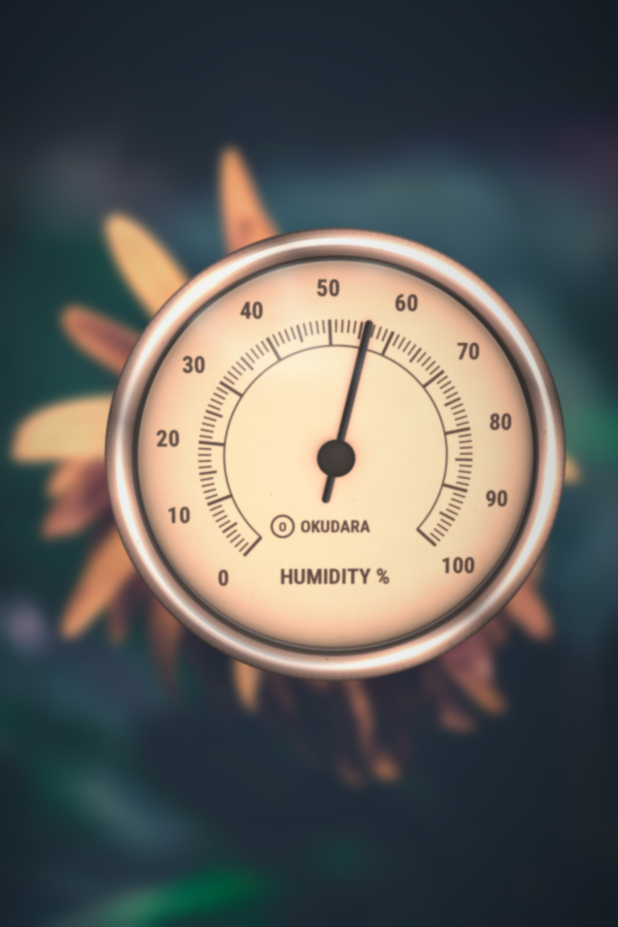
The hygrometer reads 56%
